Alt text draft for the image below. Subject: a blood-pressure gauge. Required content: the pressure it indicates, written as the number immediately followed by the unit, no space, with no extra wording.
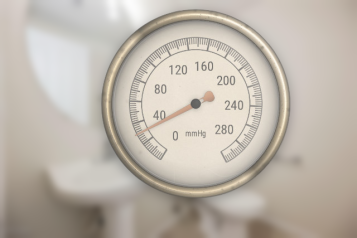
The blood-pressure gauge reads 30mmHg
